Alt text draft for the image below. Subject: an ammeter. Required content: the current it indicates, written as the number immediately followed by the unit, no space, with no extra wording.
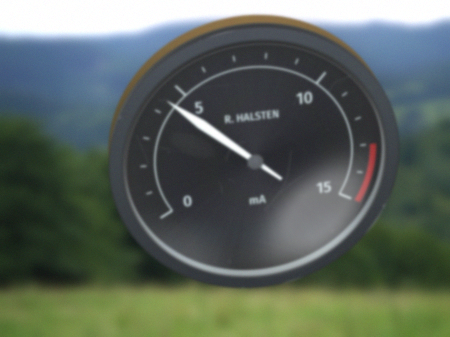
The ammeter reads 4.5mA
